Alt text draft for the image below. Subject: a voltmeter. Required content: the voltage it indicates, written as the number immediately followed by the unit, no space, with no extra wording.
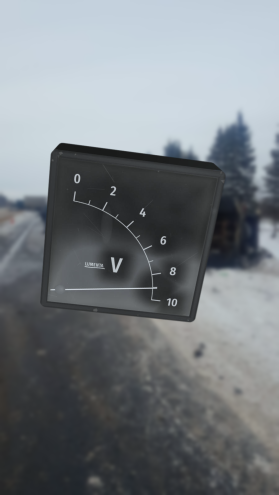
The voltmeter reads 9V
